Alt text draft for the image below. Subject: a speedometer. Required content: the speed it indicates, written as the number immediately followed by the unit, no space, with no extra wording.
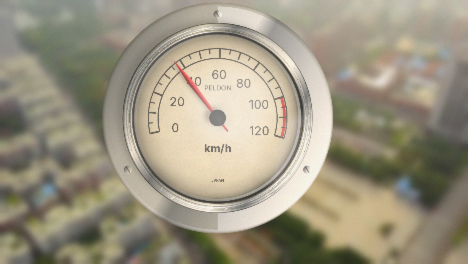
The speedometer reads 37.5km/h
